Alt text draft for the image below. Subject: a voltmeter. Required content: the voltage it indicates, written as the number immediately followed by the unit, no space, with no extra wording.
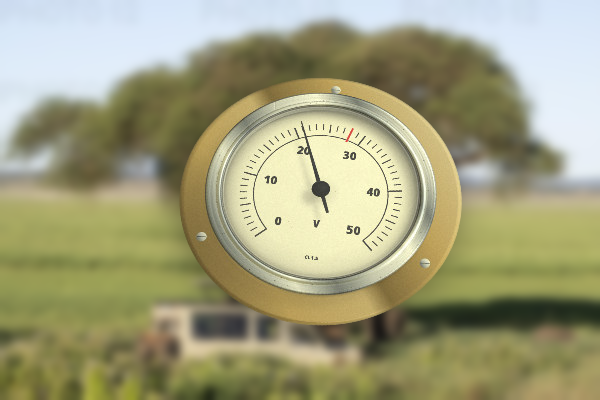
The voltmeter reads 21V
